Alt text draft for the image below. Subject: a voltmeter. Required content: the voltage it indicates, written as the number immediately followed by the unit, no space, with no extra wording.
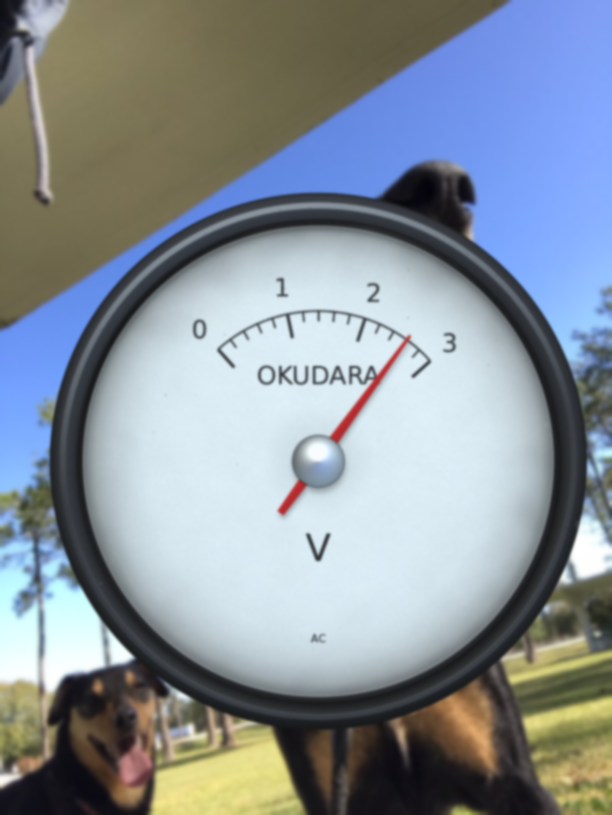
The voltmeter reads 2.6V
